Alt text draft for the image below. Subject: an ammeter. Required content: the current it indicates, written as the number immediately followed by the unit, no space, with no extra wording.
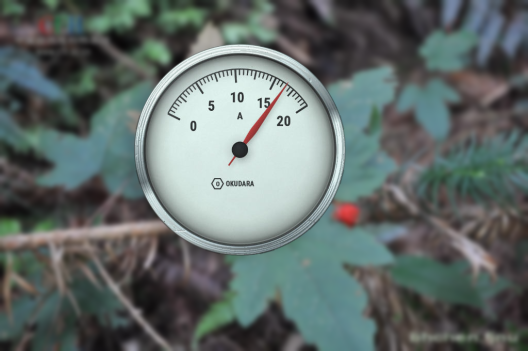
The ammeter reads 16.5A
